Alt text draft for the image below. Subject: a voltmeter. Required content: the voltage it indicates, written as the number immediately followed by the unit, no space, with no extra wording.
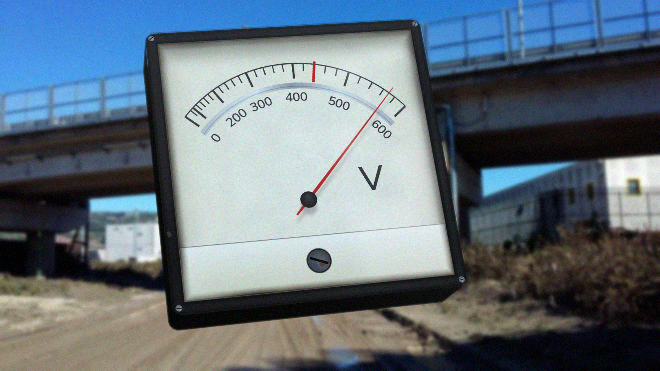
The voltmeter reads 570V
